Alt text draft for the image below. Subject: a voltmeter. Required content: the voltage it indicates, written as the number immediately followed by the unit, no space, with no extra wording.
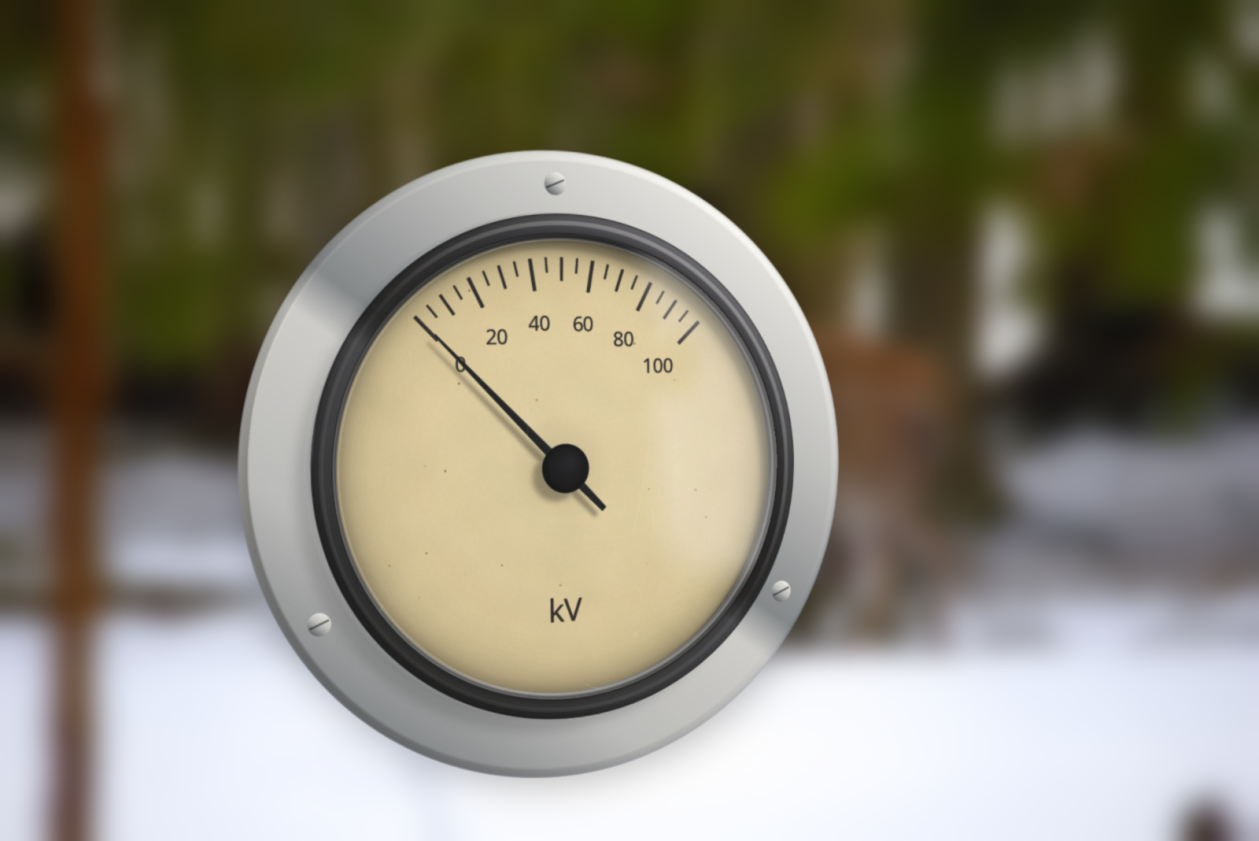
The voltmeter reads 0kV
